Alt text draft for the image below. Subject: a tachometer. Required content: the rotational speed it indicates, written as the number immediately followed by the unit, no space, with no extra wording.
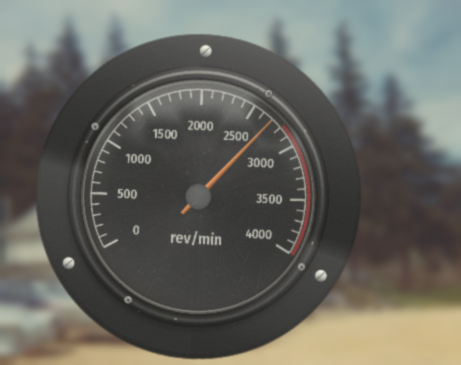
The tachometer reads 2700rpm
